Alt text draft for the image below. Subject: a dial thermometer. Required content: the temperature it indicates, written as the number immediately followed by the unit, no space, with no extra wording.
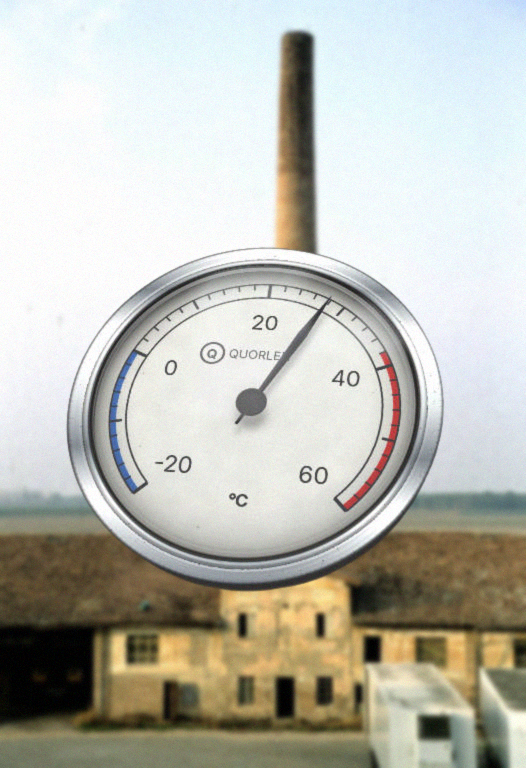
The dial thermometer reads 28°C
